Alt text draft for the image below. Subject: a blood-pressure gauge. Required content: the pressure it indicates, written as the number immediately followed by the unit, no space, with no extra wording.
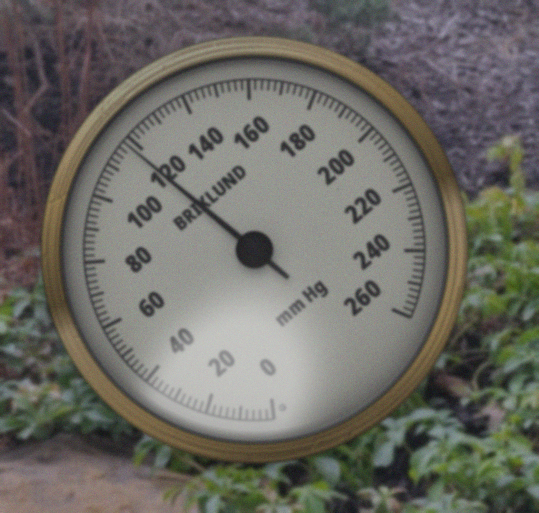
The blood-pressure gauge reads 118mmHg
